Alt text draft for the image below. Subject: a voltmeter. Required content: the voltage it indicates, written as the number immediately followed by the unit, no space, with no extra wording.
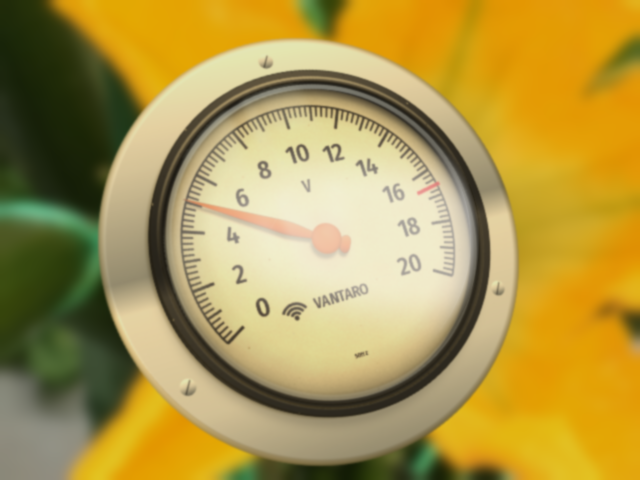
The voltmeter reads 5V
